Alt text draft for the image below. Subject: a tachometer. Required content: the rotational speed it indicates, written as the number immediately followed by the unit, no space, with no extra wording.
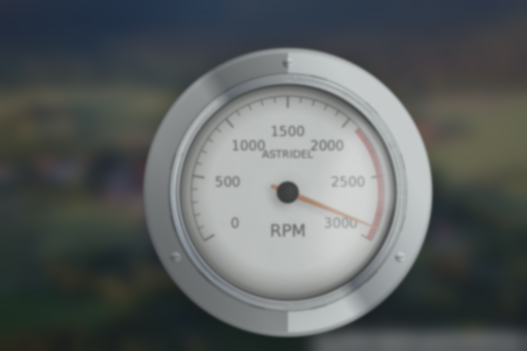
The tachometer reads 2900rpm
